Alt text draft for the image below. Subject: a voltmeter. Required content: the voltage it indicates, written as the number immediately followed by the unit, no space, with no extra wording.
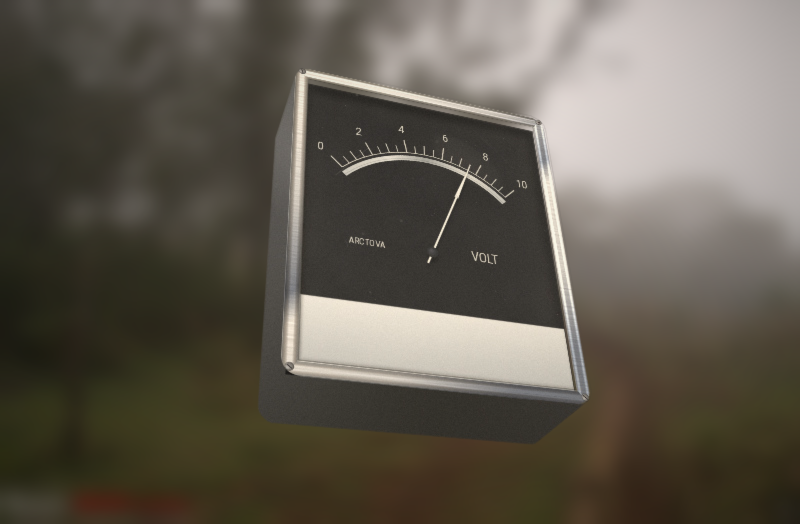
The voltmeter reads 7.5V
